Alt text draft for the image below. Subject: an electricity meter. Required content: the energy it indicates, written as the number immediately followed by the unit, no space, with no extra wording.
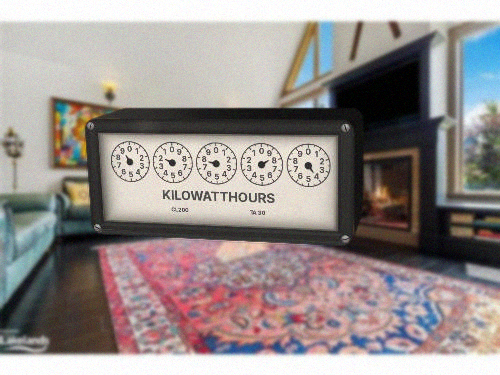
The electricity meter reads 91784kWh
